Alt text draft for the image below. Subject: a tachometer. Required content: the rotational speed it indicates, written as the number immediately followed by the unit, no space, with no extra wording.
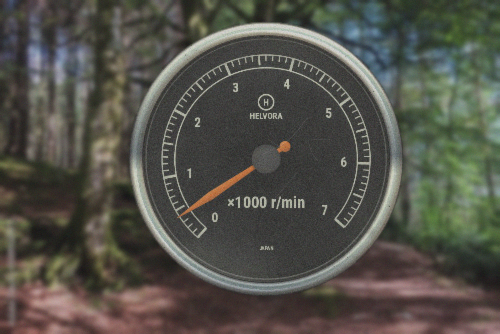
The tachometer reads 400rpm
